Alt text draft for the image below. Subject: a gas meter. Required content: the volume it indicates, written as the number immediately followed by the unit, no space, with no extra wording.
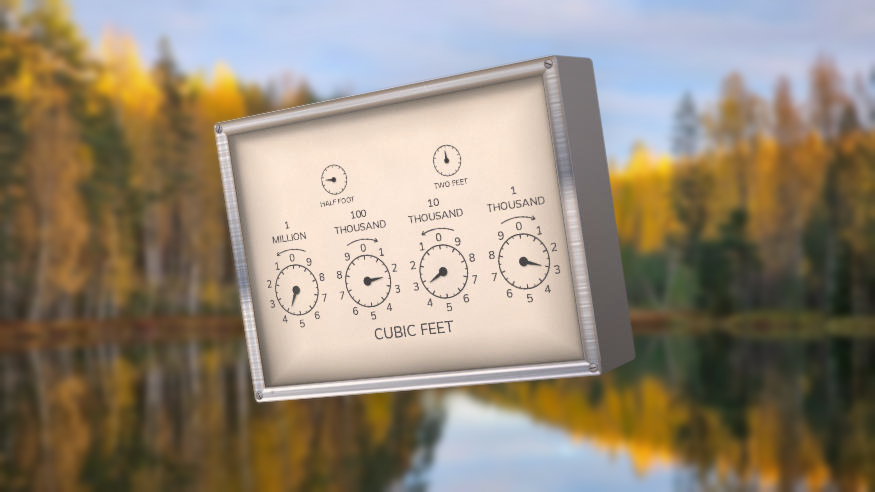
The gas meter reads 423300ft³
